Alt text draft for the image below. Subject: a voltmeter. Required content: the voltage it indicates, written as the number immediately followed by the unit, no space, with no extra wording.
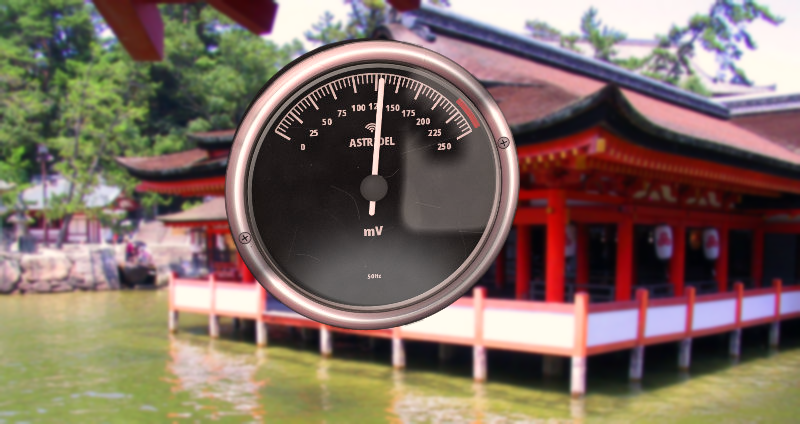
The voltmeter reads 130mV
